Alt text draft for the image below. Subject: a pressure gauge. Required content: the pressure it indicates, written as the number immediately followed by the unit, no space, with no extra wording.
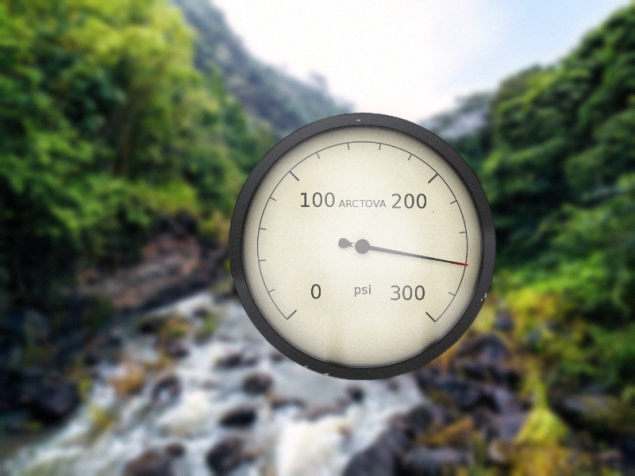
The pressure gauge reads 260psi
